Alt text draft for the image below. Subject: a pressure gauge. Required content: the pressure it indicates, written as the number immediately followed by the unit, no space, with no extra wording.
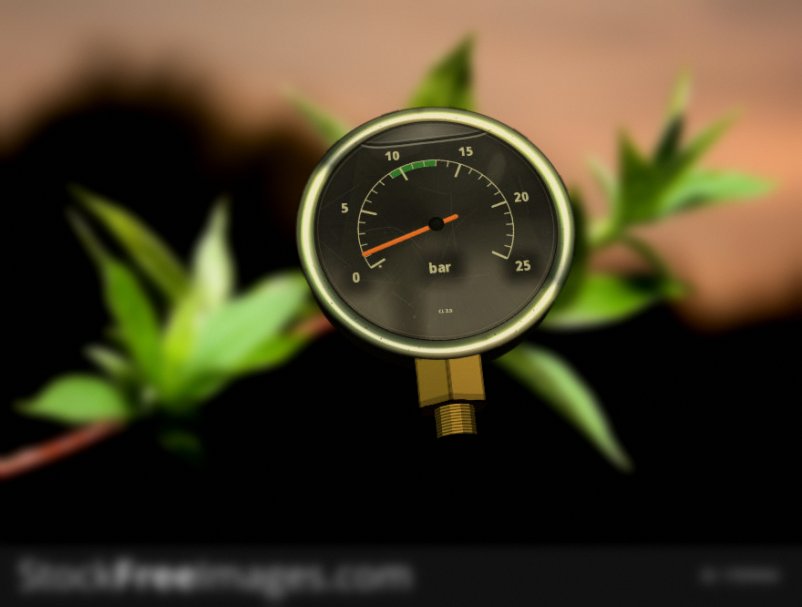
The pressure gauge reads 1bar
